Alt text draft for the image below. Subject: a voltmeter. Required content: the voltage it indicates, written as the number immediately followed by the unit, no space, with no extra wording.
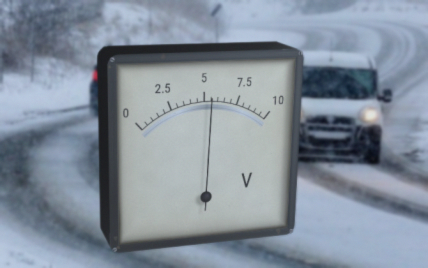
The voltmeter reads 5.5V
